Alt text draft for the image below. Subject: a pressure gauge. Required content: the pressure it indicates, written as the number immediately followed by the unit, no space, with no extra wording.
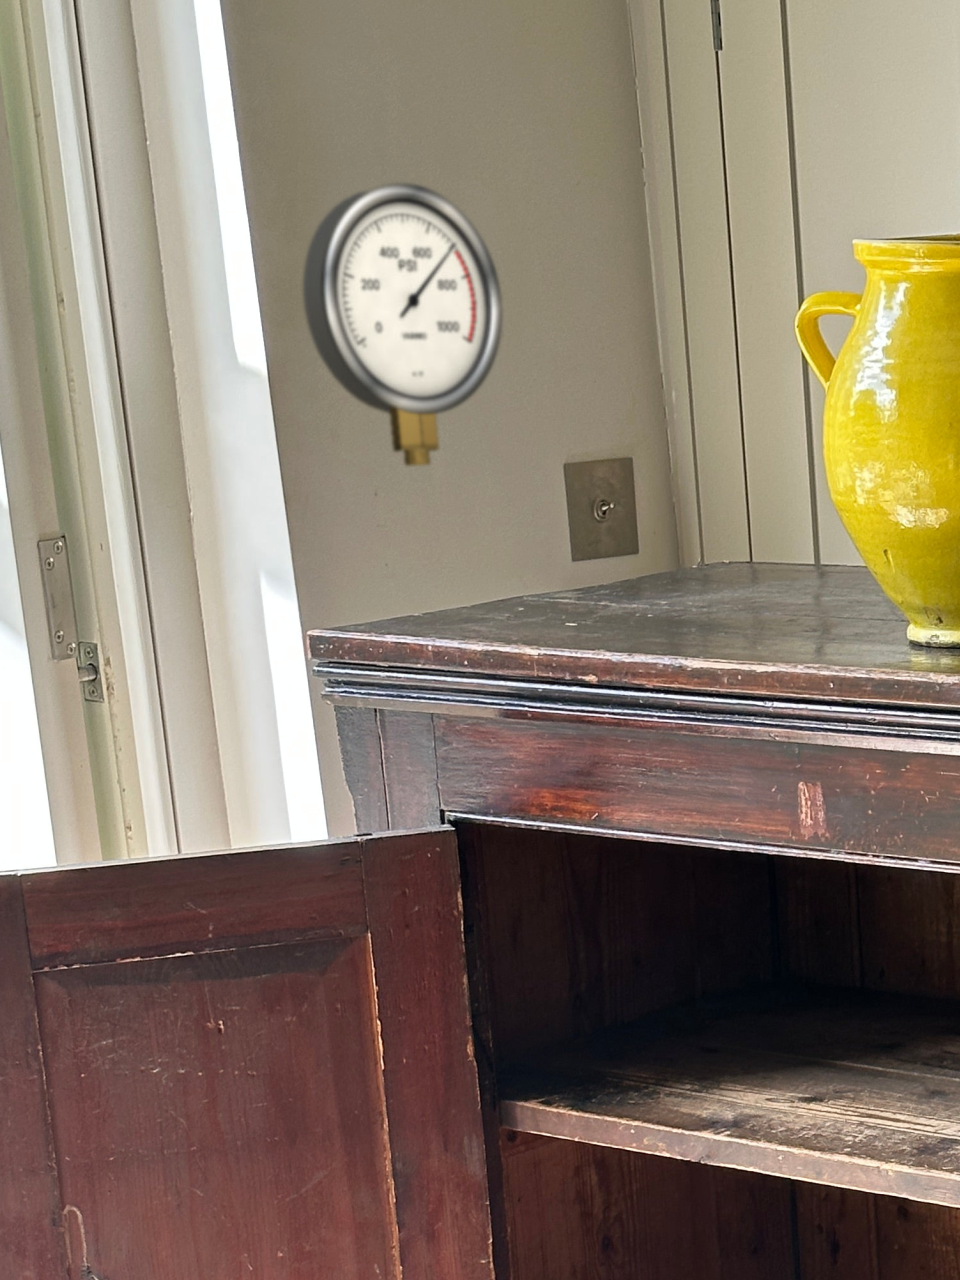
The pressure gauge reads 700psi
